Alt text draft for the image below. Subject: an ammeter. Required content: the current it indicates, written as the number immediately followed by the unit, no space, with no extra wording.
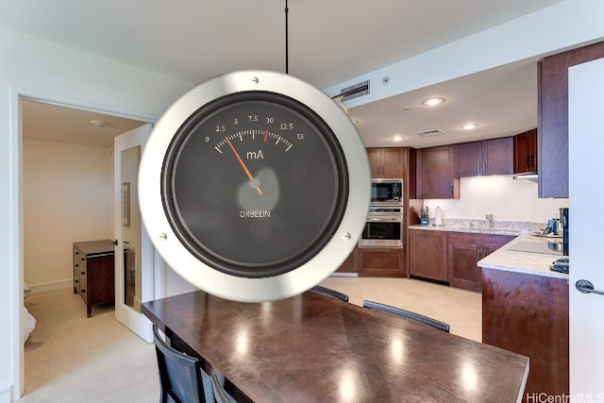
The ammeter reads 2.5mA
